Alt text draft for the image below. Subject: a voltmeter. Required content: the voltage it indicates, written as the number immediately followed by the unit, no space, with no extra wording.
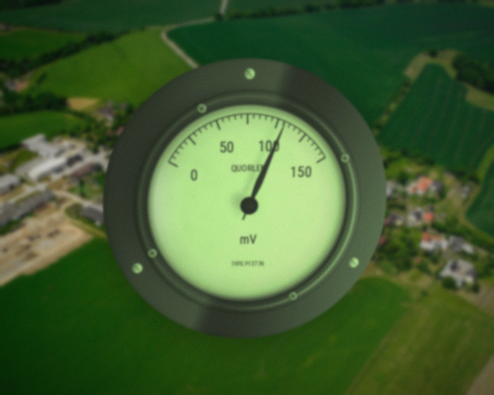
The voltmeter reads 105mV
